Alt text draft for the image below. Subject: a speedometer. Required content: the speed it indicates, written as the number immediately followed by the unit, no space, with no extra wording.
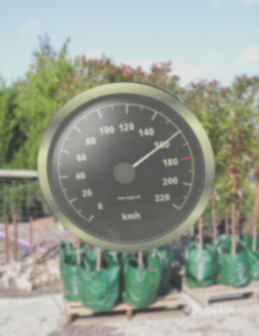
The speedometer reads 160km/h
